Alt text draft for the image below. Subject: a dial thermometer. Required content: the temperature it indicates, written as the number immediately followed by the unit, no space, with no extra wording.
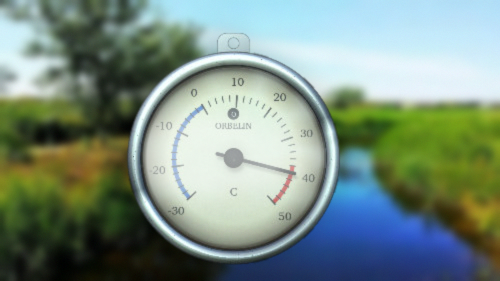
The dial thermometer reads 40°C
